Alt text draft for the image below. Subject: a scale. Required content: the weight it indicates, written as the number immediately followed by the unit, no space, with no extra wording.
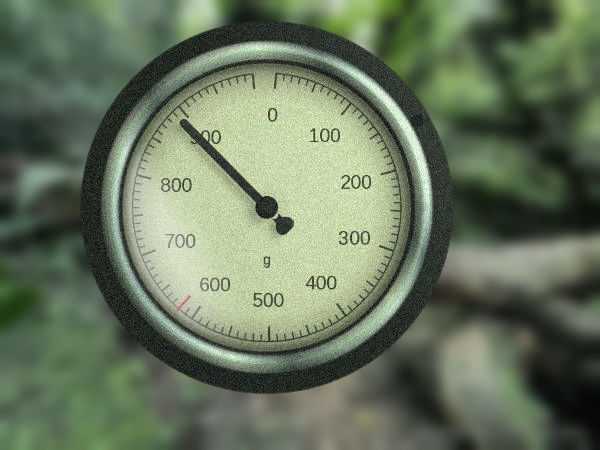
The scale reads 890g
